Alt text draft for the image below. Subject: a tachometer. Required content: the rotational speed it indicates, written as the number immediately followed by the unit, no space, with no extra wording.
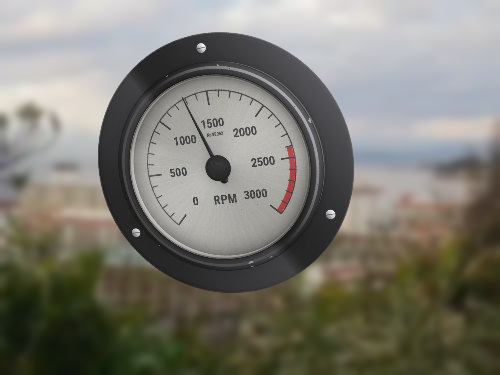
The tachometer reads 1300rpm
